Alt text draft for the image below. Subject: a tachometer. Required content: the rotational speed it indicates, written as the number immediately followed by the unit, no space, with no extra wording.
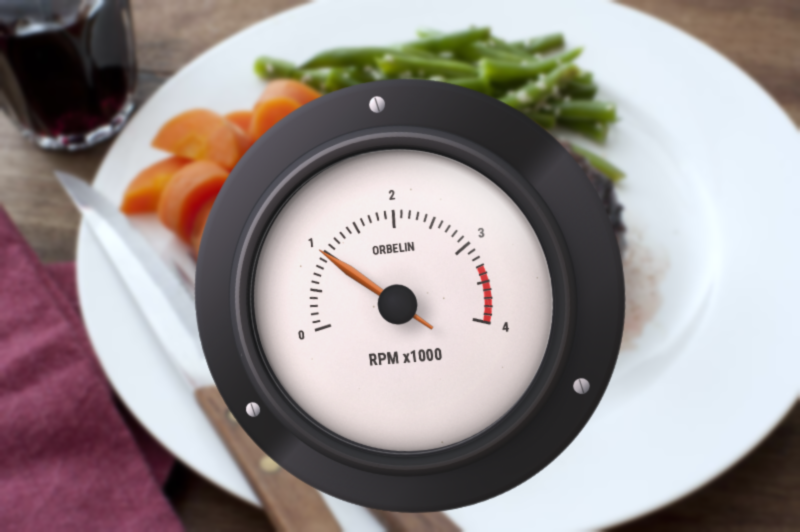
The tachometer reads 1000rpm
